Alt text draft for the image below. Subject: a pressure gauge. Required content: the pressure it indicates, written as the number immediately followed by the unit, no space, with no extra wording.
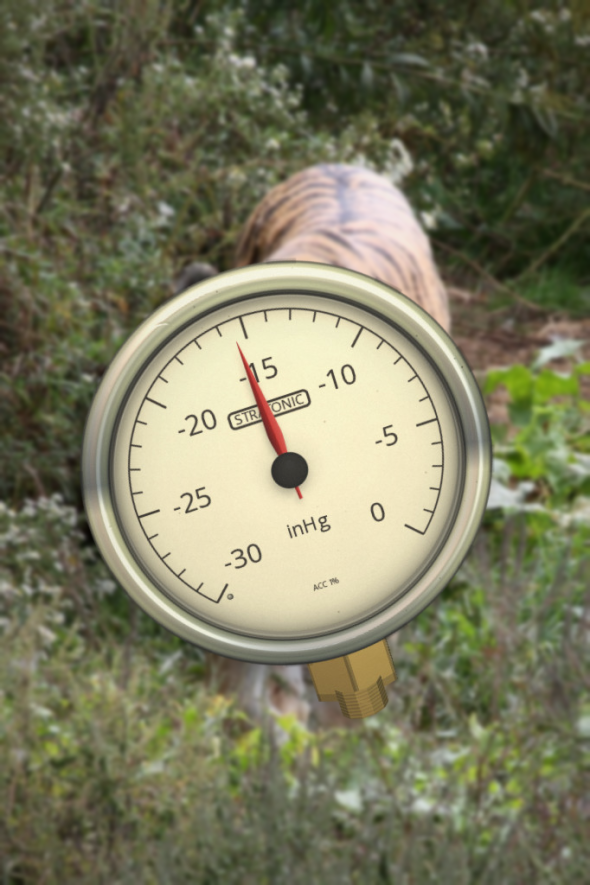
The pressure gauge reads -15.5inHg
